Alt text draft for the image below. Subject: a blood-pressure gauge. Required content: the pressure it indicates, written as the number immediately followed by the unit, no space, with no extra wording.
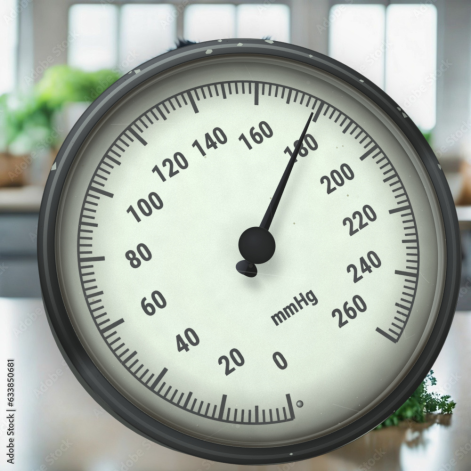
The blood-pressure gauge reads 178mmHg
